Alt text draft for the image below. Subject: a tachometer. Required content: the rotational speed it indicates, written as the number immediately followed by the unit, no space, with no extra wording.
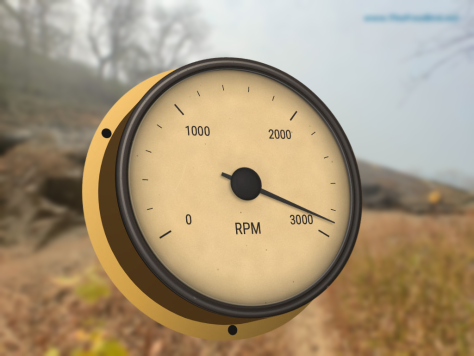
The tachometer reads 2900rpm
